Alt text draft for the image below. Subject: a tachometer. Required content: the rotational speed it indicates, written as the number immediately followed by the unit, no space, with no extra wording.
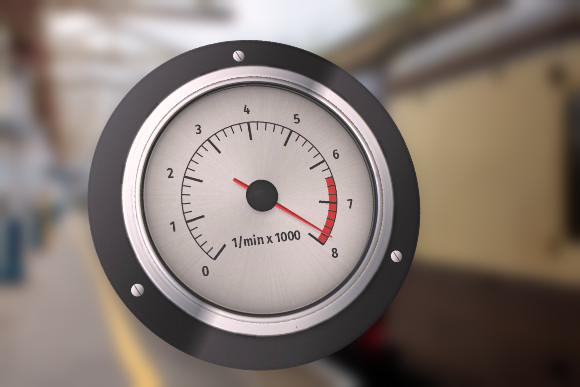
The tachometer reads 7800rpm
